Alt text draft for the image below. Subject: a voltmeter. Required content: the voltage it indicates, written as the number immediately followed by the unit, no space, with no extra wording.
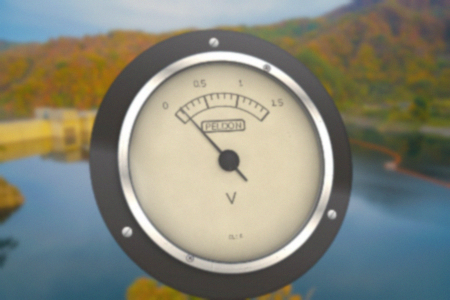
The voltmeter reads 0.1V
